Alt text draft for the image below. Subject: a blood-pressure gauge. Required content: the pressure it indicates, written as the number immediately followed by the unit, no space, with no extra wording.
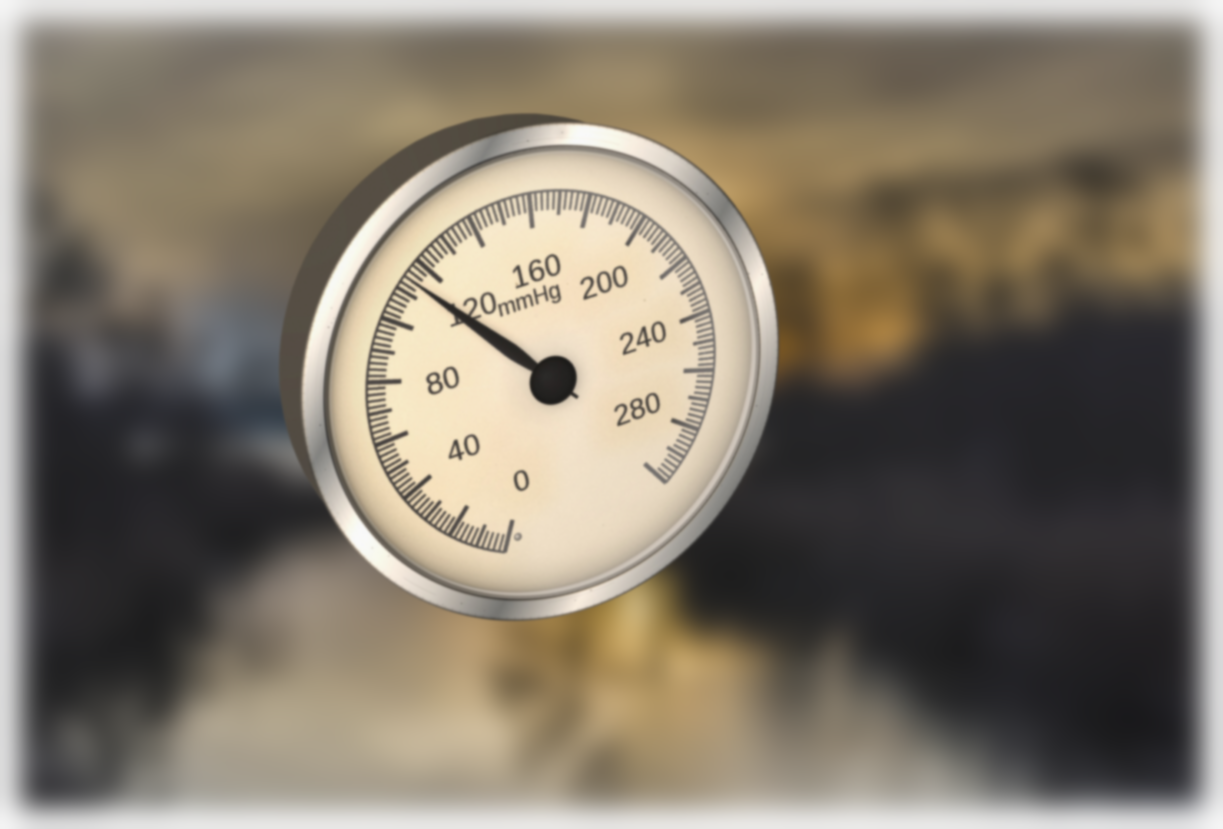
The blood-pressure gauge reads 114mmHg
